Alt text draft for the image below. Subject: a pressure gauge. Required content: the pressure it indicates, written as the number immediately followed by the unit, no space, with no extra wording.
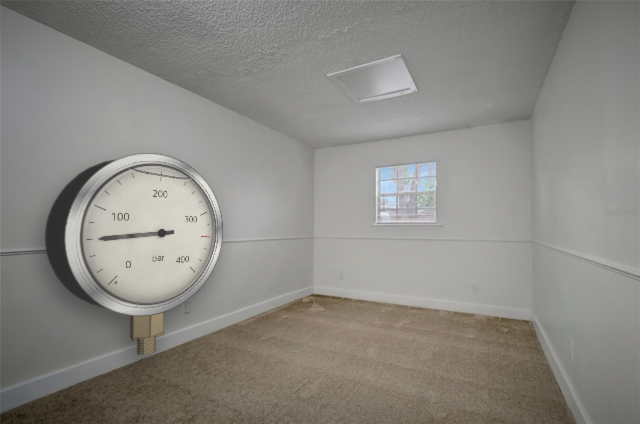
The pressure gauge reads 60bar
